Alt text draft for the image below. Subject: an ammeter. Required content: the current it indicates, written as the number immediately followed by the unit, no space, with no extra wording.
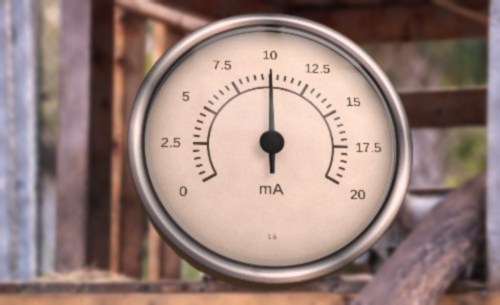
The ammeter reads 10mA
